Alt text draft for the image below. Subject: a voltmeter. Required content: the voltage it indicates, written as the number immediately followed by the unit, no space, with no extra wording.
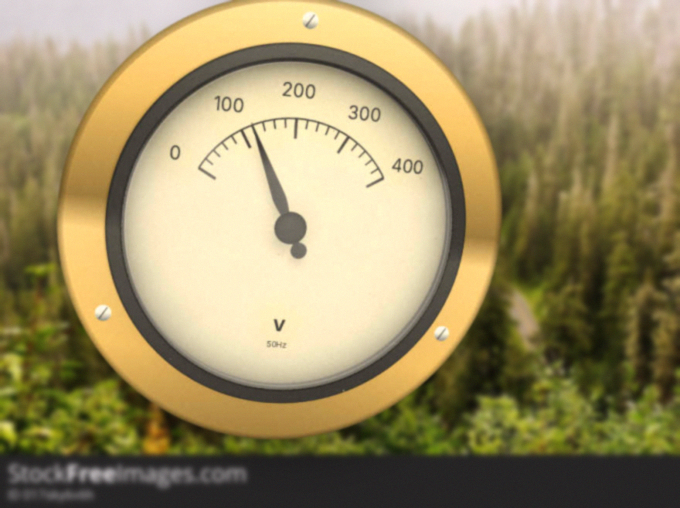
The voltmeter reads 120V
